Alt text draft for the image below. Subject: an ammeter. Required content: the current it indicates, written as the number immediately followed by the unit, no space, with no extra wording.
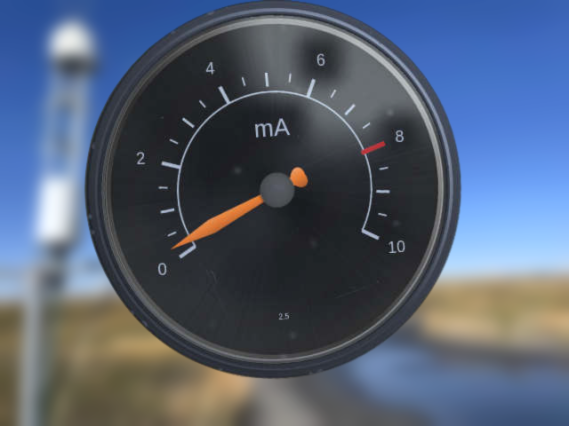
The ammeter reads 0.25mA
